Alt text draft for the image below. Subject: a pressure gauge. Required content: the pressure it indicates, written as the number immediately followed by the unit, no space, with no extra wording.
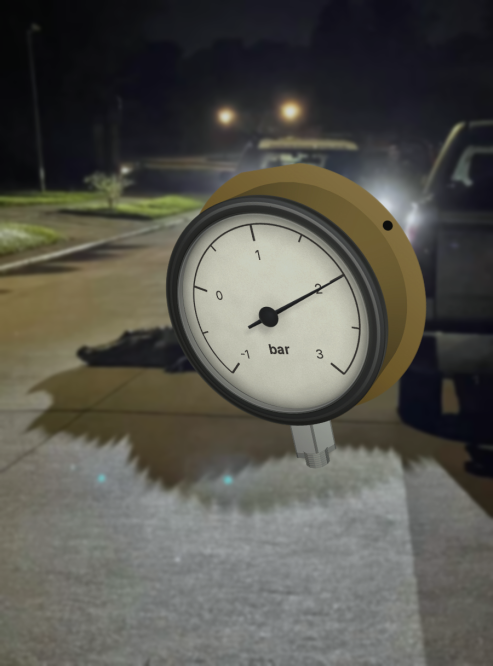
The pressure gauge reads 2bar
